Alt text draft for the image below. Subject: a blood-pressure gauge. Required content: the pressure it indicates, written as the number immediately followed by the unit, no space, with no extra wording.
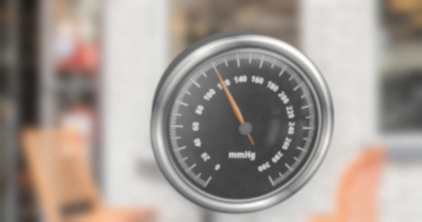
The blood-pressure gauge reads 120mmHg
